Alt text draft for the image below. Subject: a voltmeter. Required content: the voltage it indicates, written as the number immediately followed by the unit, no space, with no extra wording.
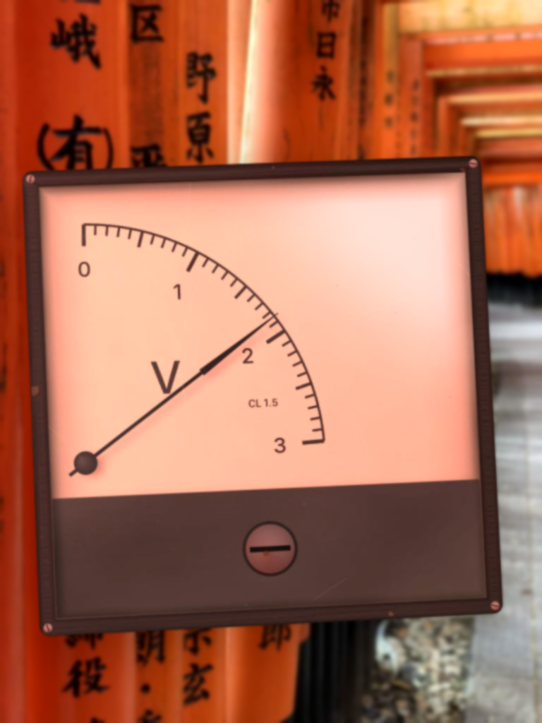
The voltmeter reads 1.85V
